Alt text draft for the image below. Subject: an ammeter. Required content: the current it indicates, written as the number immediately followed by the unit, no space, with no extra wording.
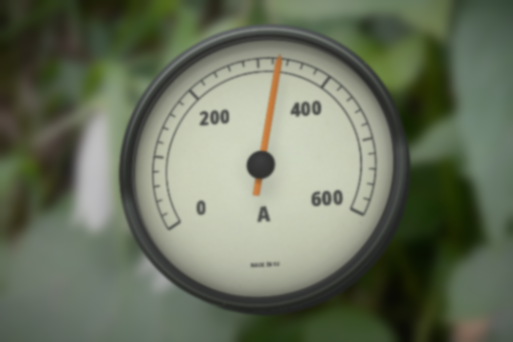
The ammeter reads 330A
